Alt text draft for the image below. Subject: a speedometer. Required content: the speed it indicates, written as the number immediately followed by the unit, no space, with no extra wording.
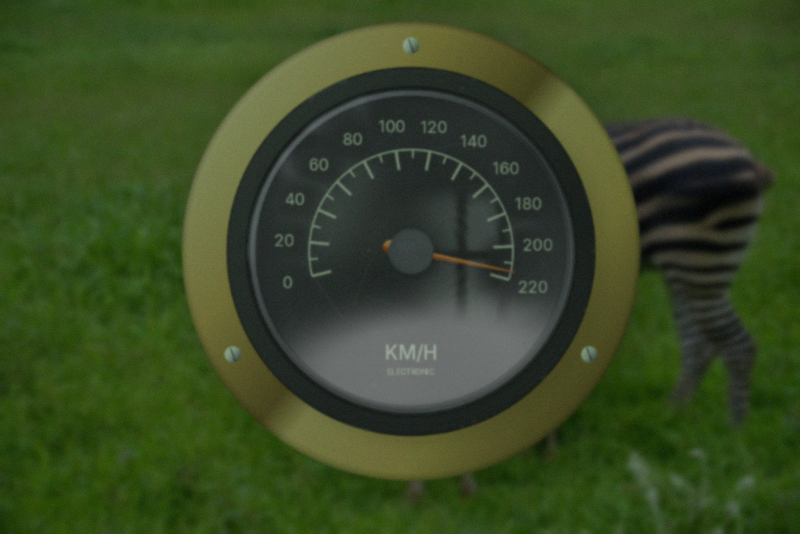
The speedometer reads 215km/h
